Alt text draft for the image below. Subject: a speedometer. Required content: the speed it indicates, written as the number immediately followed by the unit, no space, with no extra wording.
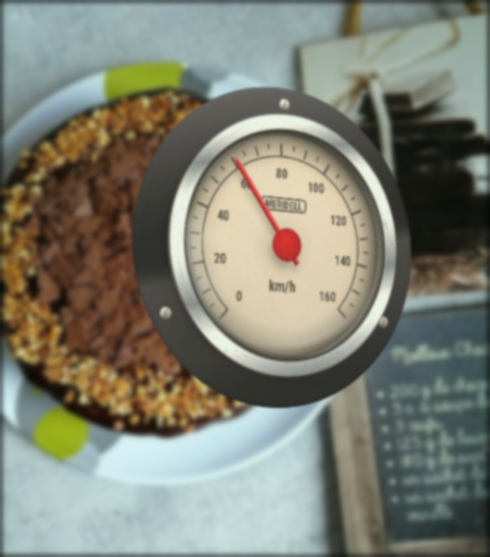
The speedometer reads 60km/h
